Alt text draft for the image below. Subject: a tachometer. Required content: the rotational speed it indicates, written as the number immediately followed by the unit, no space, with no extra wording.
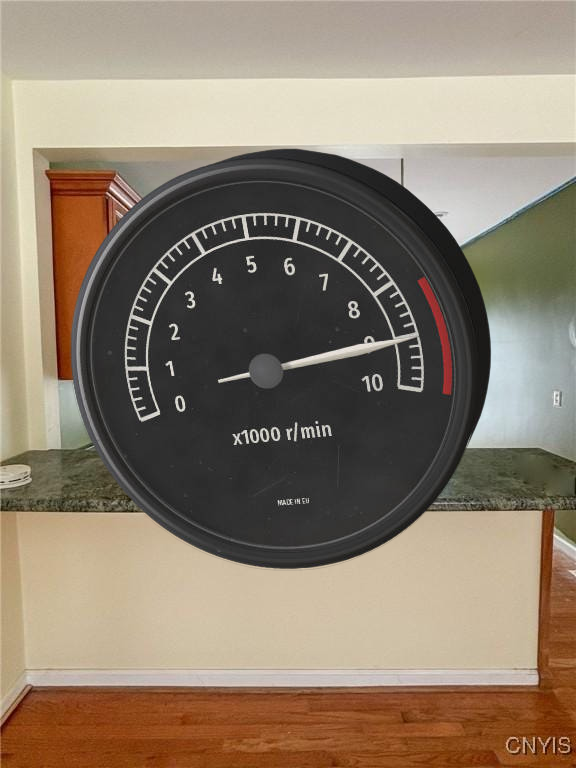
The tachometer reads 9000rpm
